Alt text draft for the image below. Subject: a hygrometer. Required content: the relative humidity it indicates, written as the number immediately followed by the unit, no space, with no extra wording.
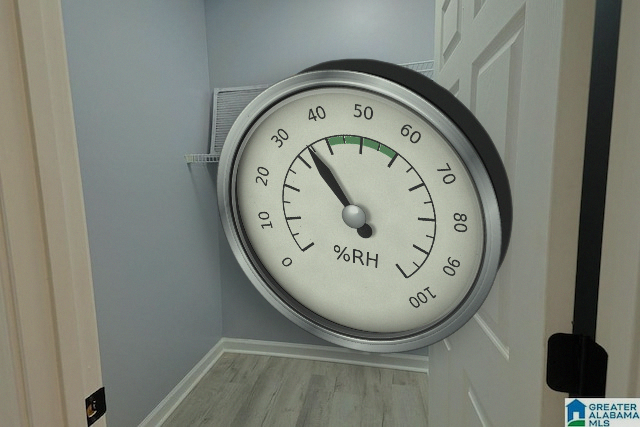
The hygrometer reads 35%
